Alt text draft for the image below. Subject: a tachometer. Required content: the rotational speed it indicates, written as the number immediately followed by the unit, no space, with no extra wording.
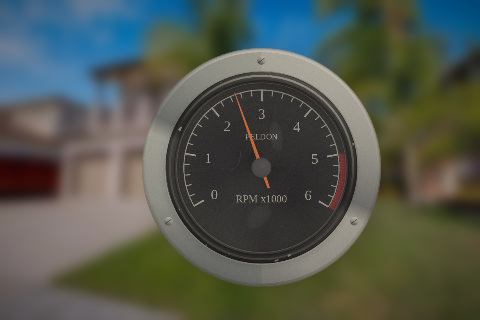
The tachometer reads 2500rpm
